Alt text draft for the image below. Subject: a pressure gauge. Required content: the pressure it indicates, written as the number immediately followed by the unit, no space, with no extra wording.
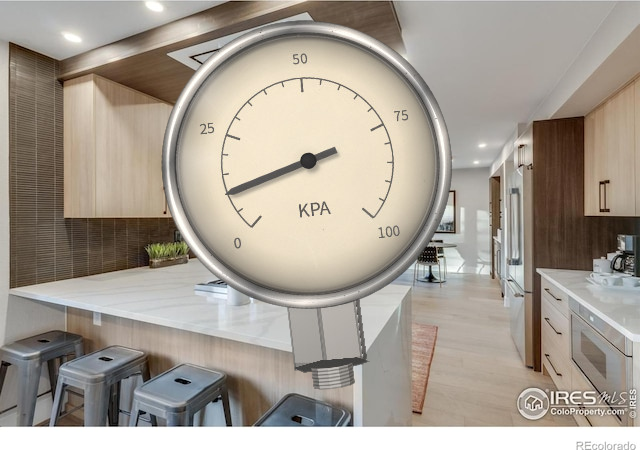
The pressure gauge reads 10kPa
